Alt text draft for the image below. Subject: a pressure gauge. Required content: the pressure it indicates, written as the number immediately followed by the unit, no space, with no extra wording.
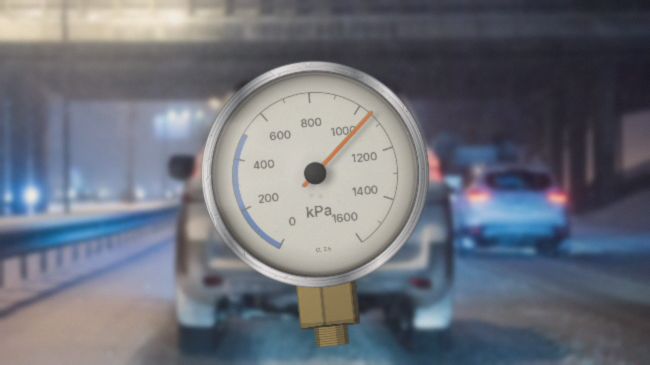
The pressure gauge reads 1050kPa
